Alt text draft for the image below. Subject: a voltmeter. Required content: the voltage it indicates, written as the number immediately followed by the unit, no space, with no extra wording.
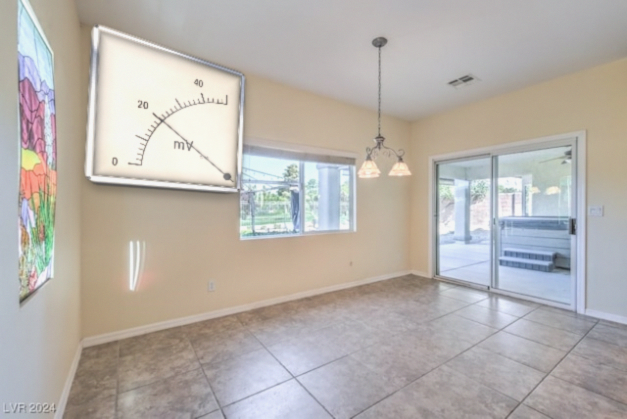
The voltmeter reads 20mV
